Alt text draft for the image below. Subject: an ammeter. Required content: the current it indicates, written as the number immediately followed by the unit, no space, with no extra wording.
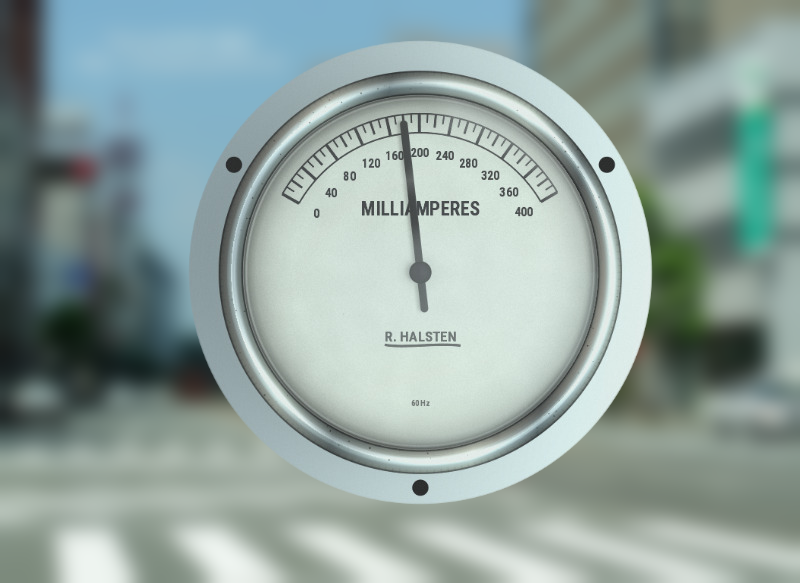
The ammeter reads 180mA
